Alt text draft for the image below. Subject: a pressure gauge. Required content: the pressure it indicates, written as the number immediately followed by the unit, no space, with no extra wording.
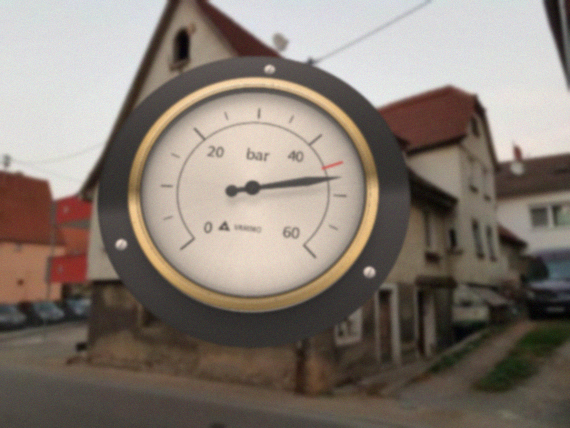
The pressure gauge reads 47.5bar
